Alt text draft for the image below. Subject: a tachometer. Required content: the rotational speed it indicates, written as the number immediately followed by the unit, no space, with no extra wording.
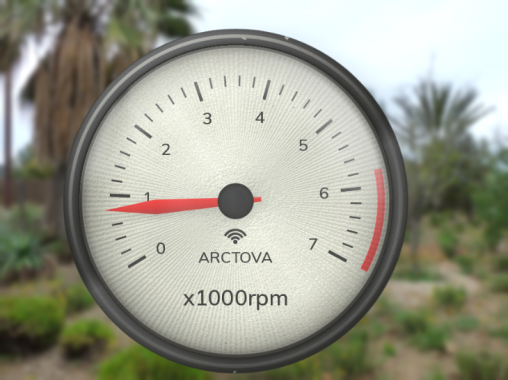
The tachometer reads 800rpm
